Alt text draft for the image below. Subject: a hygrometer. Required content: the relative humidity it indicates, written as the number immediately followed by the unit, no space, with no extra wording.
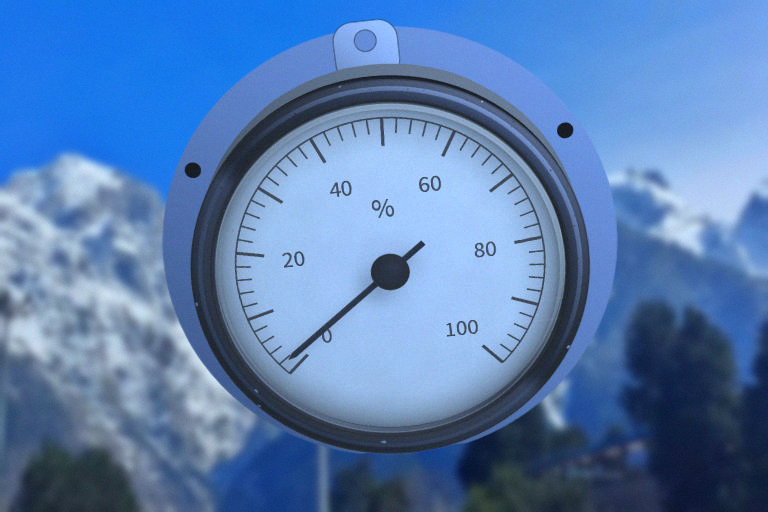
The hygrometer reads 2%
